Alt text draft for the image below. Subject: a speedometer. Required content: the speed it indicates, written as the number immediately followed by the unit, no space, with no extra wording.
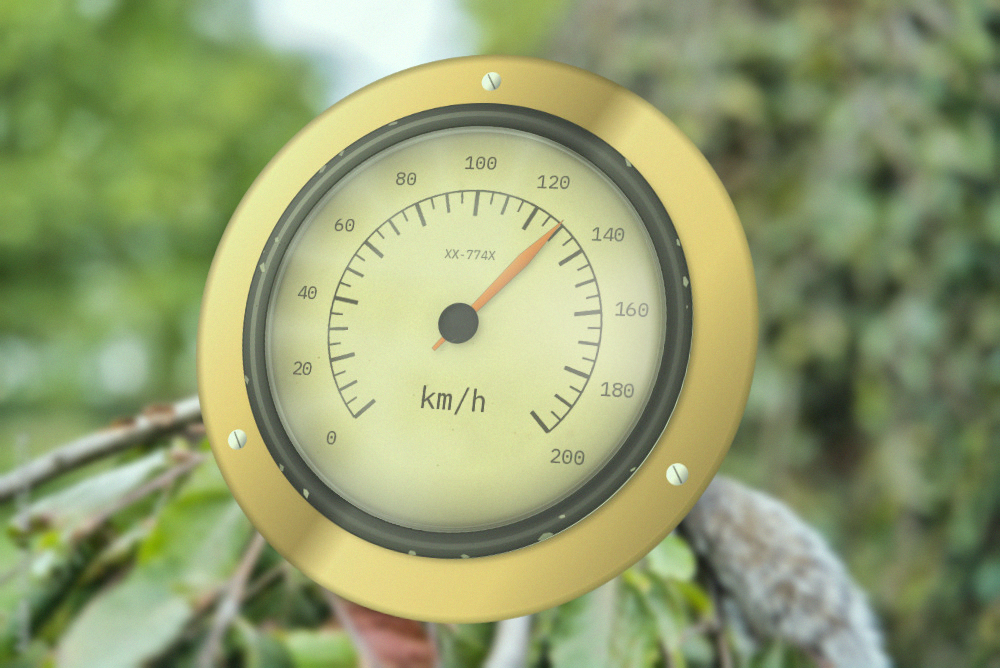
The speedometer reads 130km/h
